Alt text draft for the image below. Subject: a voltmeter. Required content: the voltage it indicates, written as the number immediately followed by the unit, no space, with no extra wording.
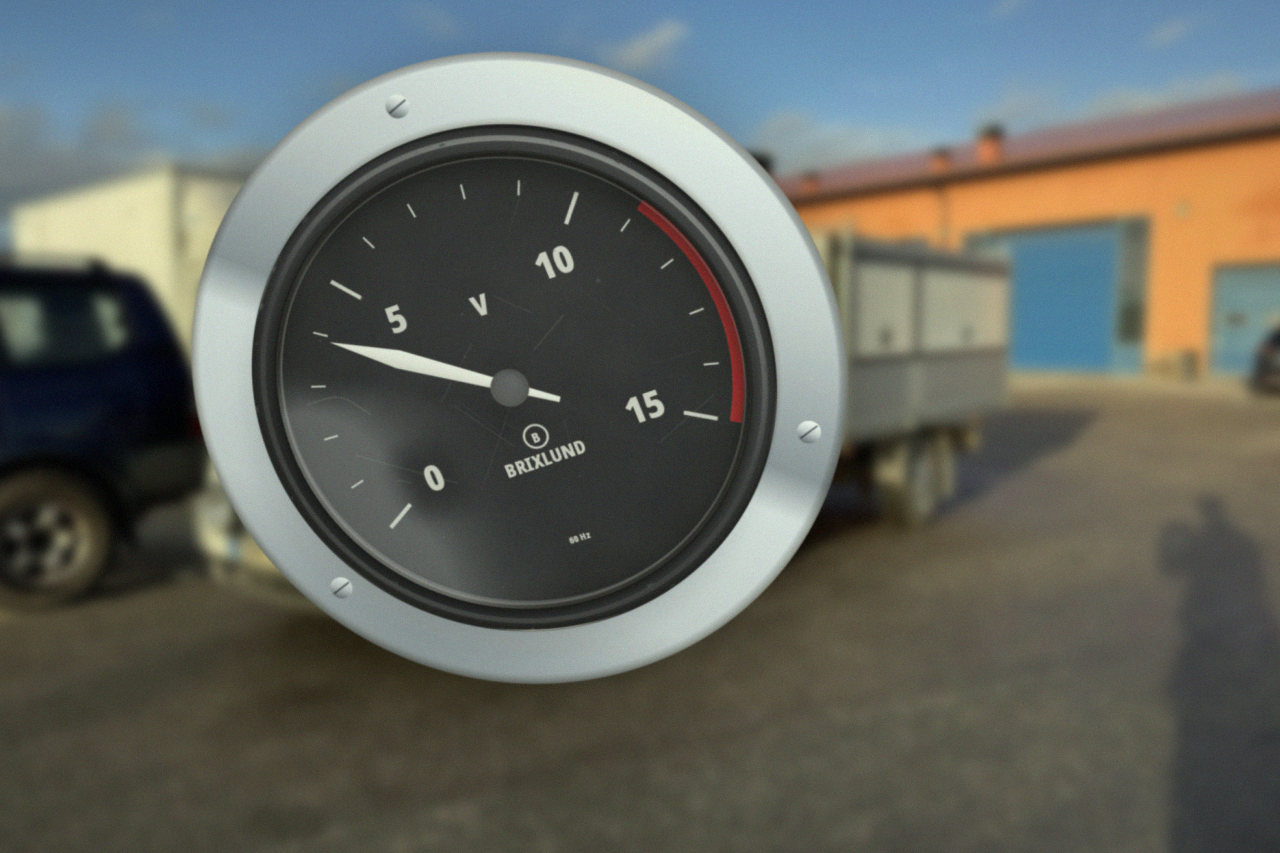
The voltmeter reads 4V
